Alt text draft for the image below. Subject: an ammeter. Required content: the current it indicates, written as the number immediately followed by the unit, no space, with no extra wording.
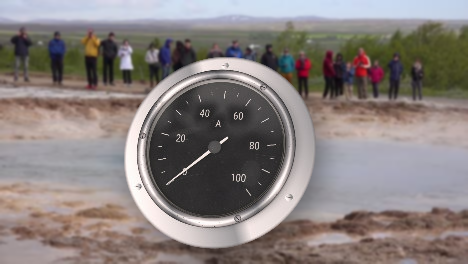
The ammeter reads 0A
